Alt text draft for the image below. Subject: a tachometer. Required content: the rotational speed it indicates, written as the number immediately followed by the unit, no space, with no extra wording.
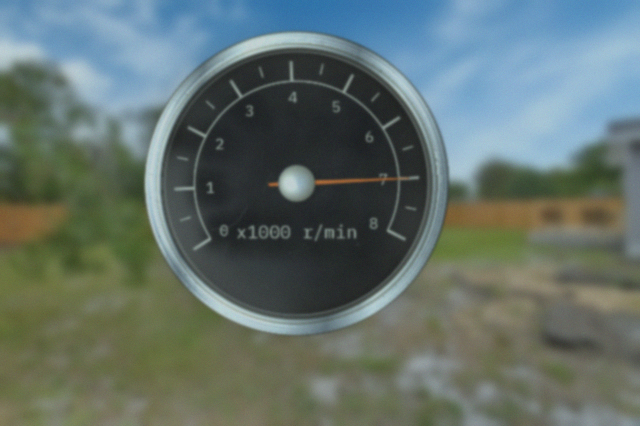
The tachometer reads 7000rpm
